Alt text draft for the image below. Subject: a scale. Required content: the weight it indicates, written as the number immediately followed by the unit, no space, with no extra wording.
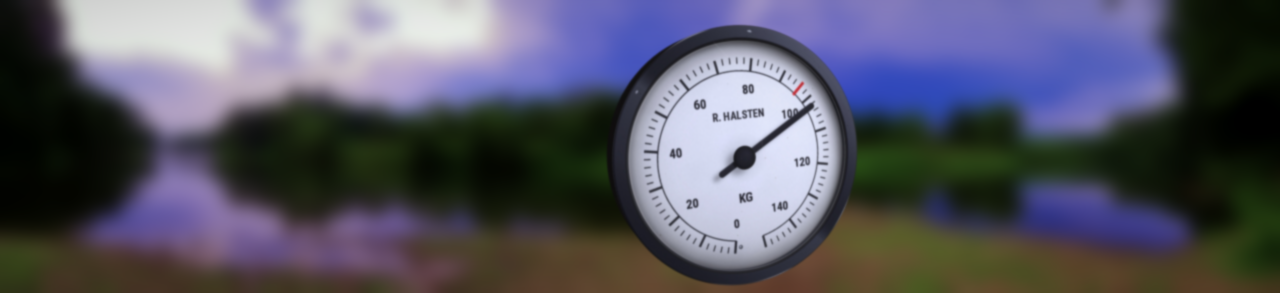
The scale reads 102kg
